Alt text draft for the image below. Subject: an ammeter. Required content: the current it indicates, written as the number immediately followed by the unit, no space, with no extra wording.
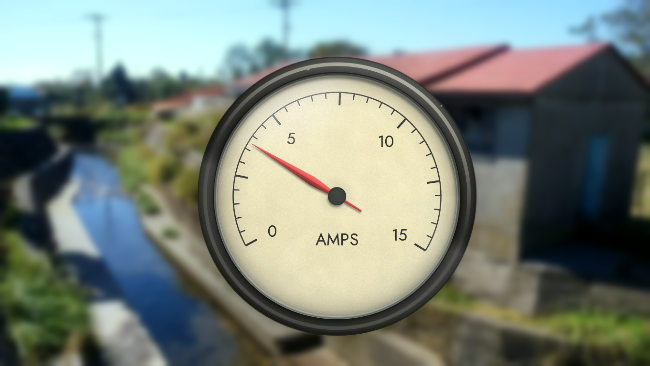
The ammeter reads 3.75A
